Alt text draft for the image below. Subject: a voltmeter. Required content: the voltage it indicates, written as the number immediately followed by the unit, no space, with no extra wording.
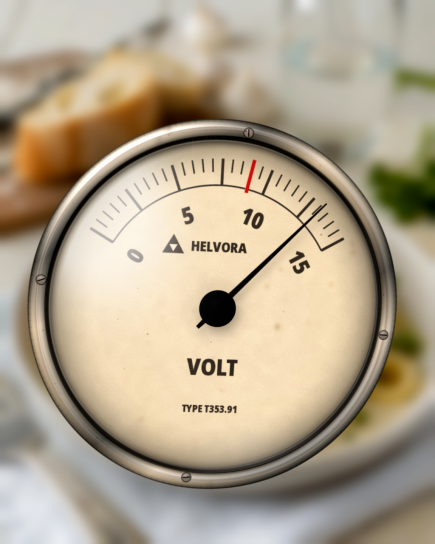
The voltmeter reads 13V
